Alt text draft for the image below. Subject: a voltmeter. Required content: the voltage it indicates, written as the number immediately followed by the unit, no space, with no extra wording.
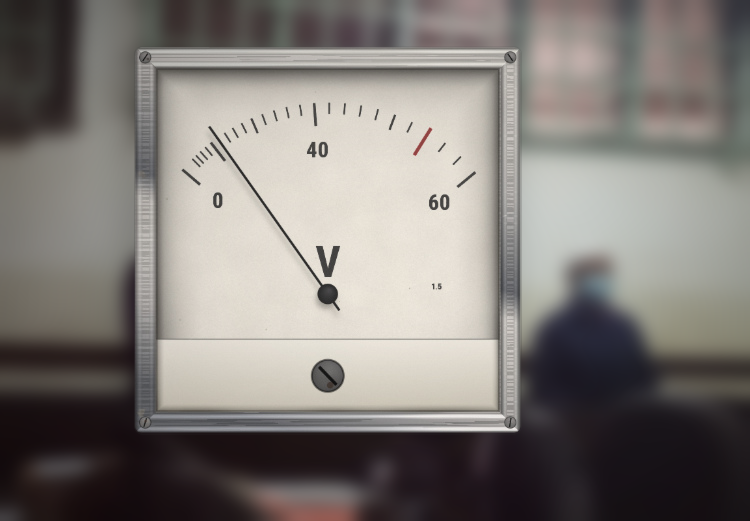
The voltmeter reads 22V
